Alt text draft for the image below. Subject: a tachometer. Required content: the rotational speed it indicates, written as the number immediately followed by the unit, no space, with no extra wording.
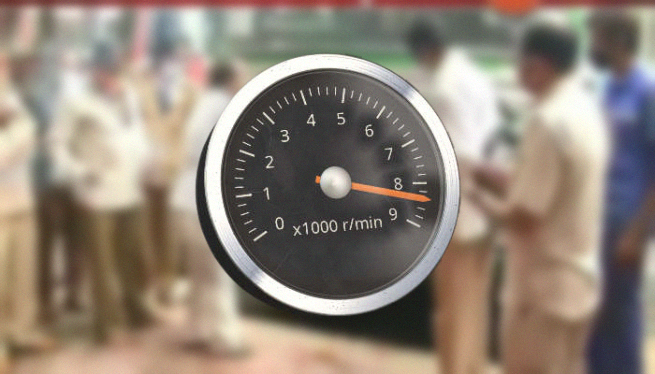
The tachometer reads 8400rpm
